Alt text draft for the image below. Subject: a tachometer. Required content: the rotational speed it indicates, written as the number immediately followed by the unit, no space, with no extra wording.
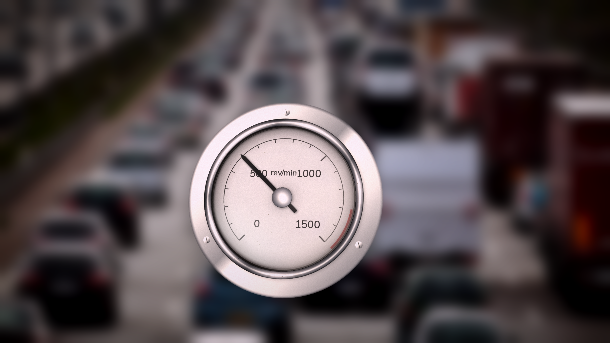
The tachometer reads 500rpm
